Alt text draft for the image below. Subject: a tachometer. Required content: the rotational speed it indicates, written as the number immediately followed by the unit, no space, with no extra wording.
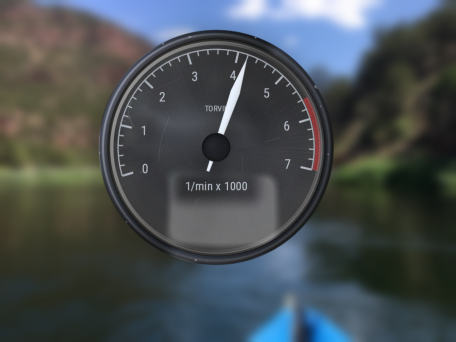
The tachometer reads 4200rpm
